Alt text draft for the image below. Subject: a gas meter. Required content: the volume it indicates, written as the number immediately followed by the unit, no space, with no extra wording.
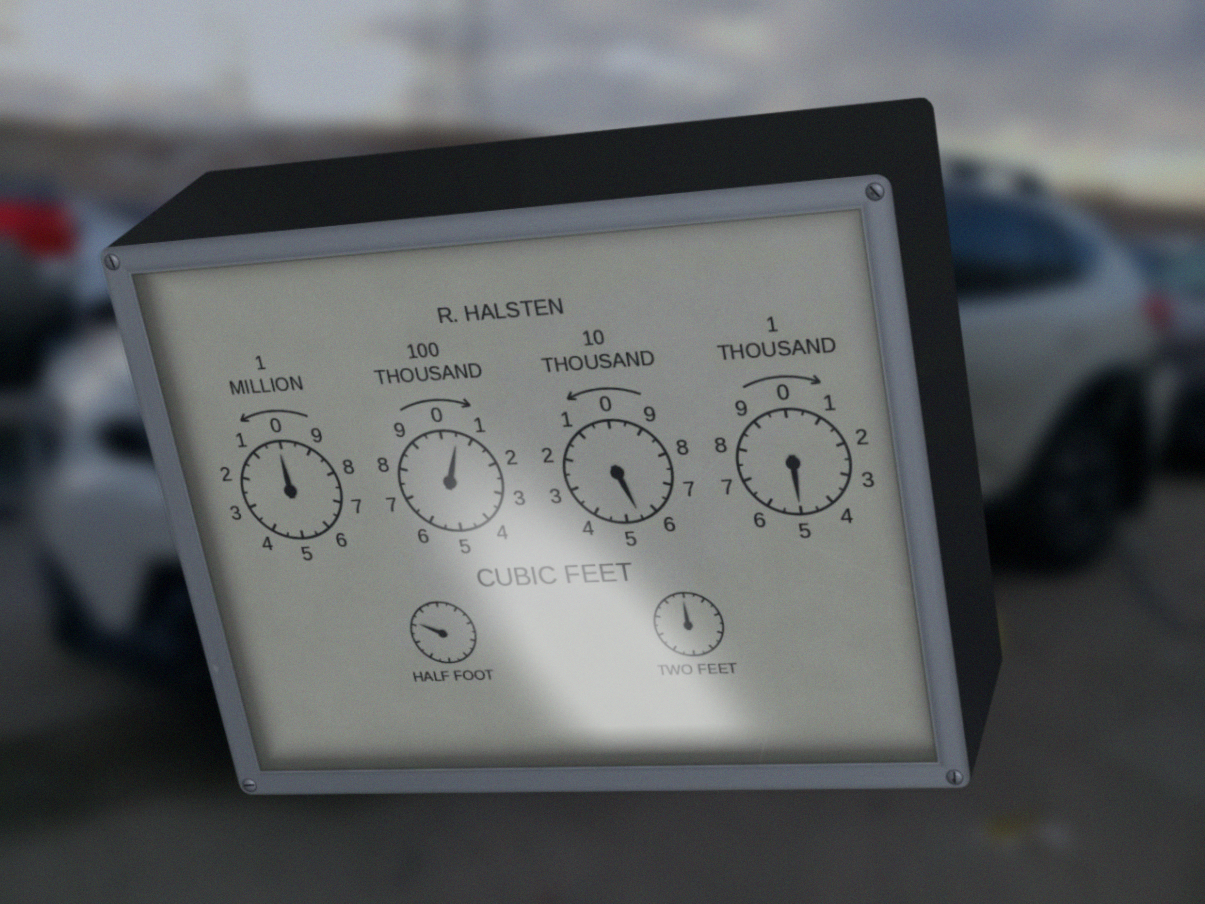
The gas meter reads 5500ft³
